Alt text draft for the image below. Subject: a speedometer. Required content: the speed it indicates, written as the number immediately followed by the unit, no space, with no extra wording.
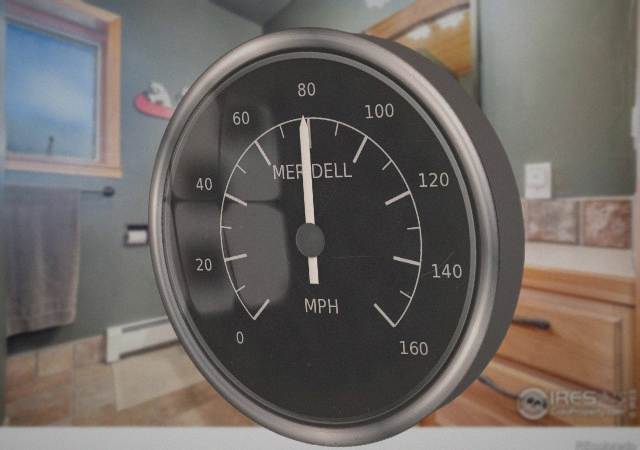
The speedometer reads 80mph
